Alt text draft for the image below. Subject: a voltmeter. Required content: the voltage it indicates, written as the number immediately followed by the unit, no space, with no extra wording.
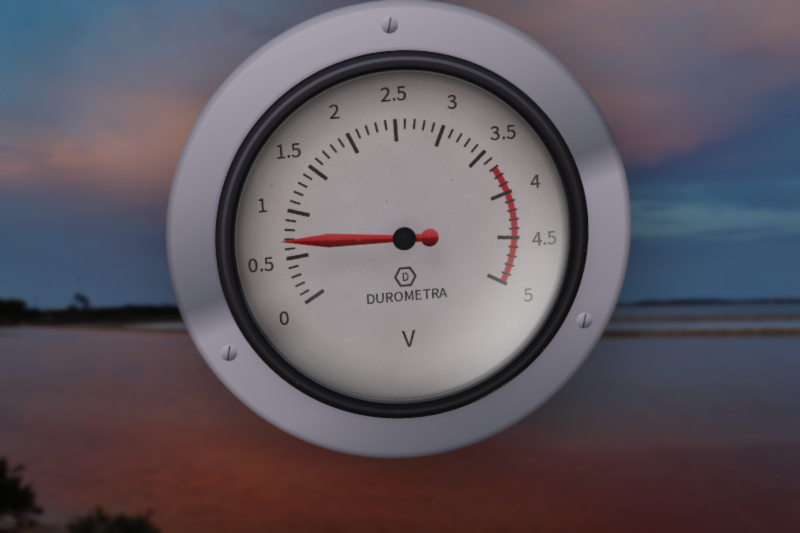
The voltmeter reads 0.7V
